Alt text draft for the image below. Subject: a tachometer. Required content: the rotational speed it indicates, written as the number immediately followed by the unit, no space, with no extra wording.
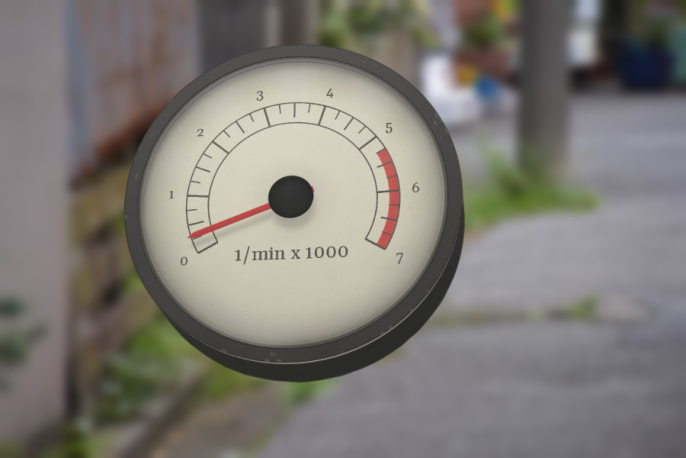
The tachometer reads 250rpm
